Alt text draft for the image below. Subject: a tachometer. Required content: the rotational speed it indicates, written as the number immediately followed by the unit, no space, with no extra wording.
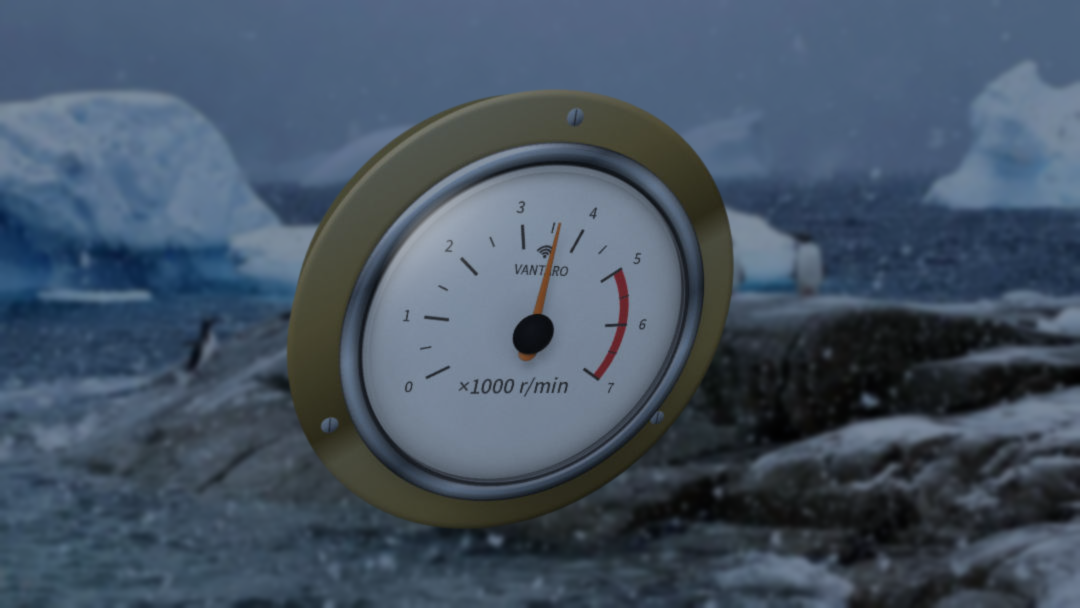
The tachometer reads 3500rpm
